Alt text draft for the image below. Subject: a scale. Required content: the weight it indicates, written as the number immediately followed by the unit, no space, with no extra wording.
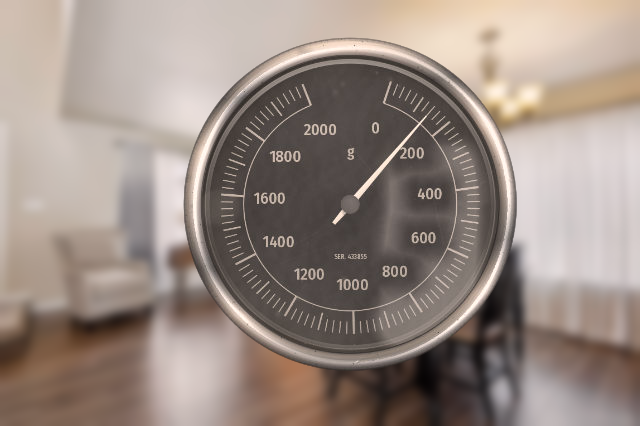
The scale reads 140g
